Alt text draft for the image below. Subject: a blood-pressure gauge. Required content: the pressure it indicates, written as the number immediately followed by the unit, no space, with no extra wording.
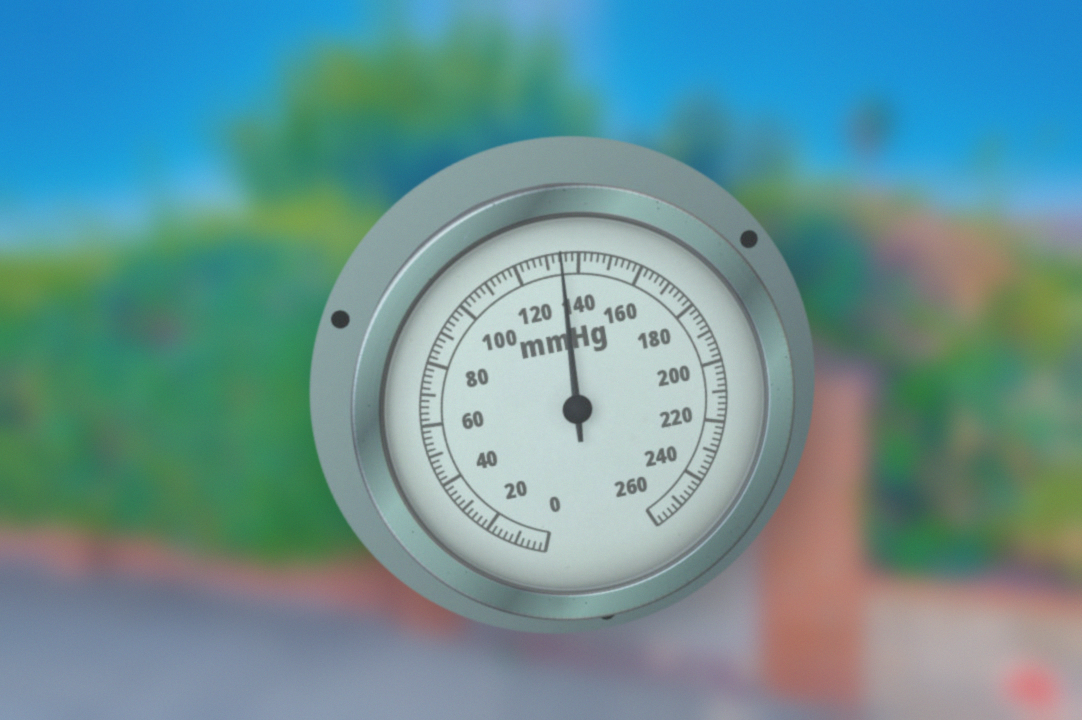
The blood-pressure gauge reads 134mmHg
